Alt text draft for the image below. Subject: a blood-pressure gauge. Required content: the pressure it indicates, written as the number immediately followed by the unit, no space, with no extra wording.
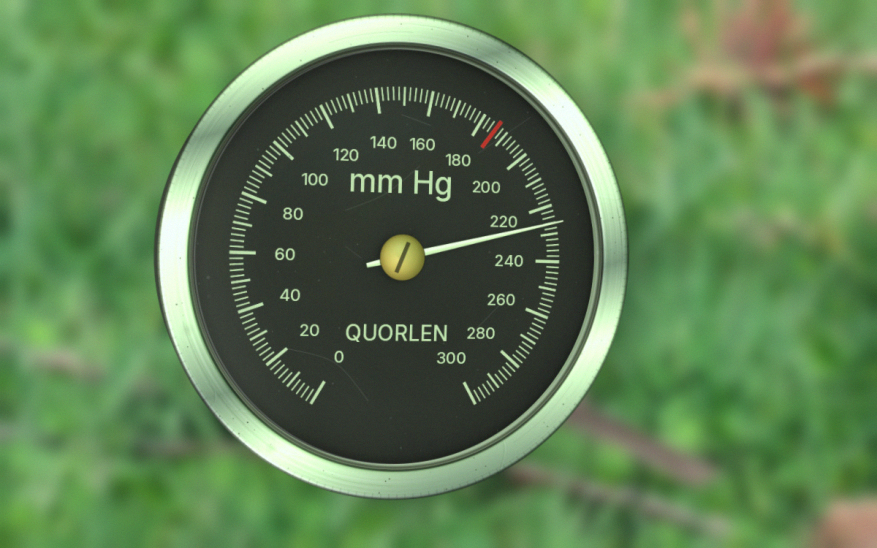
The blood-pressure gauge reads 226mmHg
